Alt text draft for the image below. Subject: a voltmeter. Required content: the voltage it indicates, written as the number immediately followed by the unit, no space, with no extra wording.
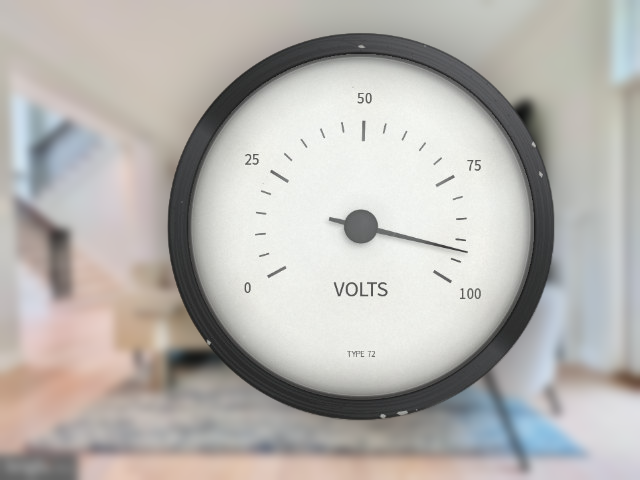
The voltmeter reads 92.5V
